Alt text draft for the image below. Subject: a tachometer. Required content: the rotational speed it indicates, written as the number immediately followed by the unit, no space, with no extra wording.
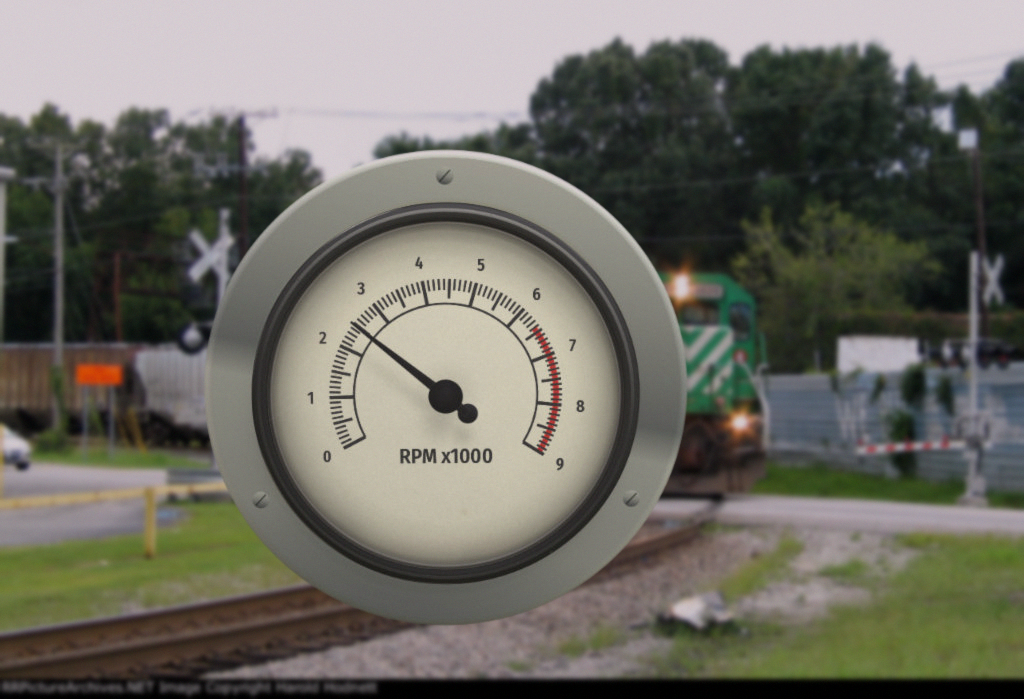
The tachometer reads 2500rpm
